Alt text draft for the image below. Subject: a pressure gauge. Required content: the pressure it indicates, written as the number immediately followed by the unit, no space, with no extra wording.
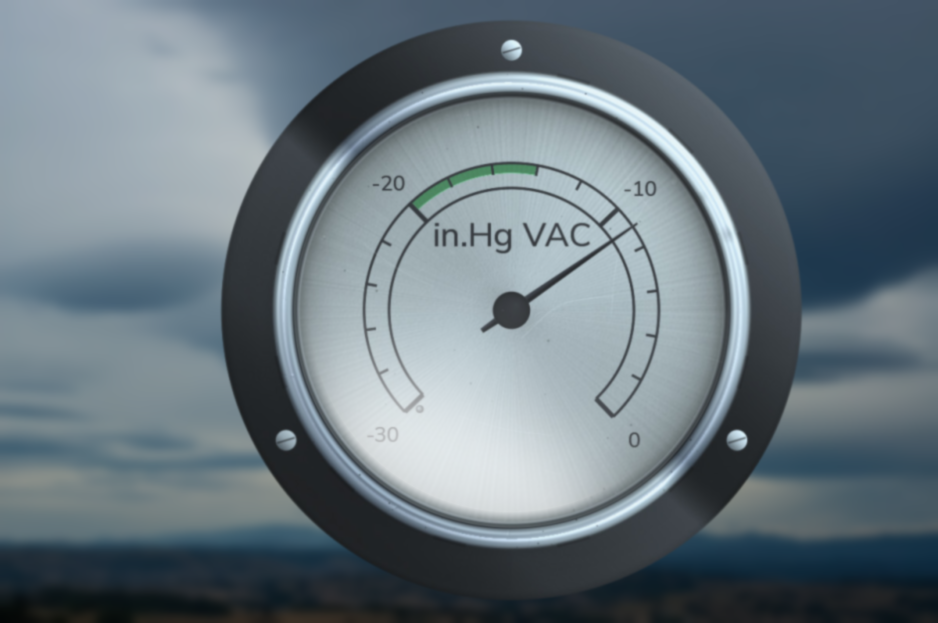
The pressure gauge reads -9inHg
